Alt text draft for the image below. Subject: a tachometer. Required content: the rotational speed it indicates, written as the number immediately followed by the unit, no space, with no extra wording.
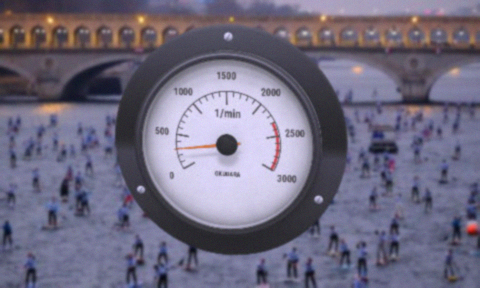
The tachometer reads 300rpm
